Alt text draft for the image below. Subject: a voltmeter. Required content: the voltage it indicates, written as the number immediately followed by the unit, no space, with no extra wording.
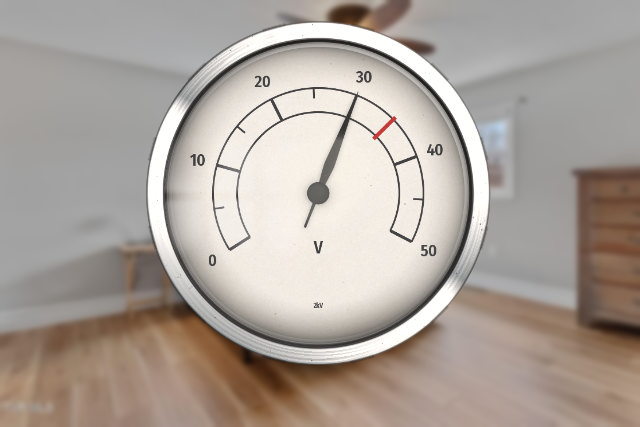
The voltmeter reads 30V
